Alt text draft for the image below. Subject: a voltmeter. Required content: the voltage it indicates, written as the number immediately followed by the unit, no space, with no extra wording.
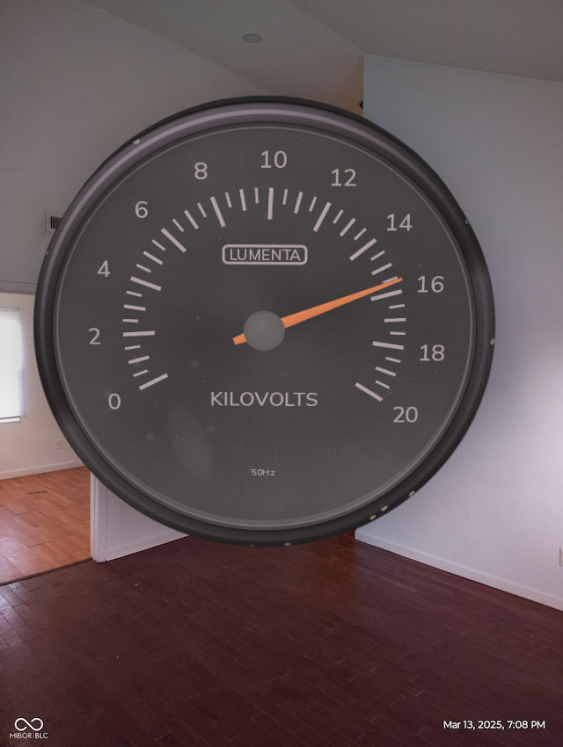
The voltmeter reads 15.5kV
